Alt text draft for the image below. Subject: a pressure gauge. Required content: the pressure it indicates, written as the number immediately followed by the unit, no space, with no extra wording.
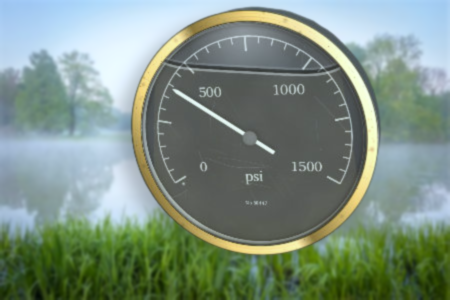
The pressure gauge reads 400psi
